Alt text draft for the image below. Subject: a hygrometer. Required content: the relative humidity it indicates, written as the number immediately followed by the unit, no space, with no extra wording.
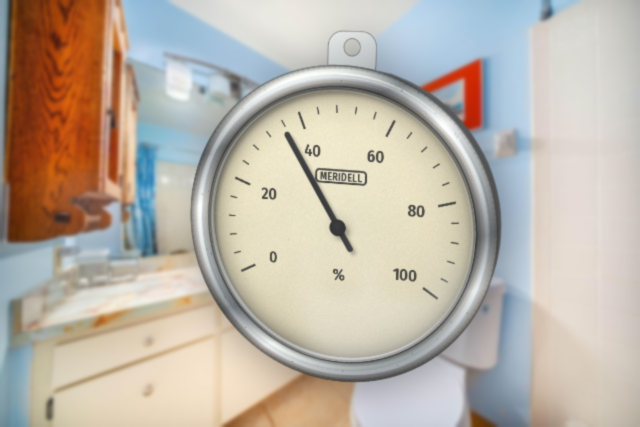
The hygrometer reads 36%
